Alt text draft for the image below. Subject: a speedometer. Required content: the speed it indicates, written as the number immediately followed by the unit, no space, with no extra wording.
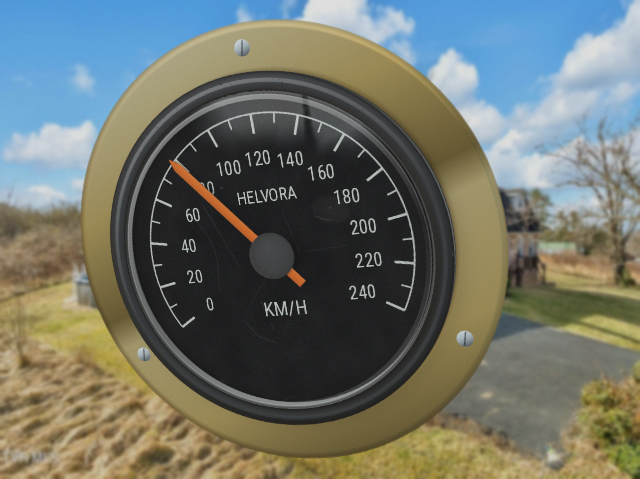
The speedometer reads 80km/h
